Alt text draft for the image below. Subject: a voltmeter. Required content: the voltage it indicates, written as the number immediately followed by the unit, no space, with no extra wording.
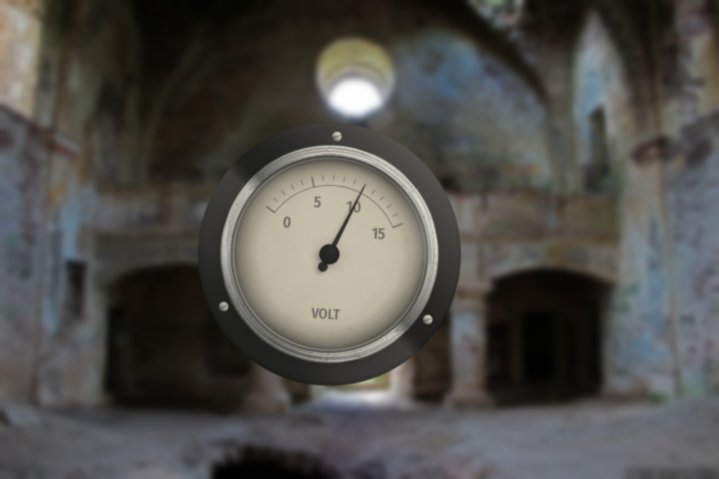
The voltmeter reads 10V
